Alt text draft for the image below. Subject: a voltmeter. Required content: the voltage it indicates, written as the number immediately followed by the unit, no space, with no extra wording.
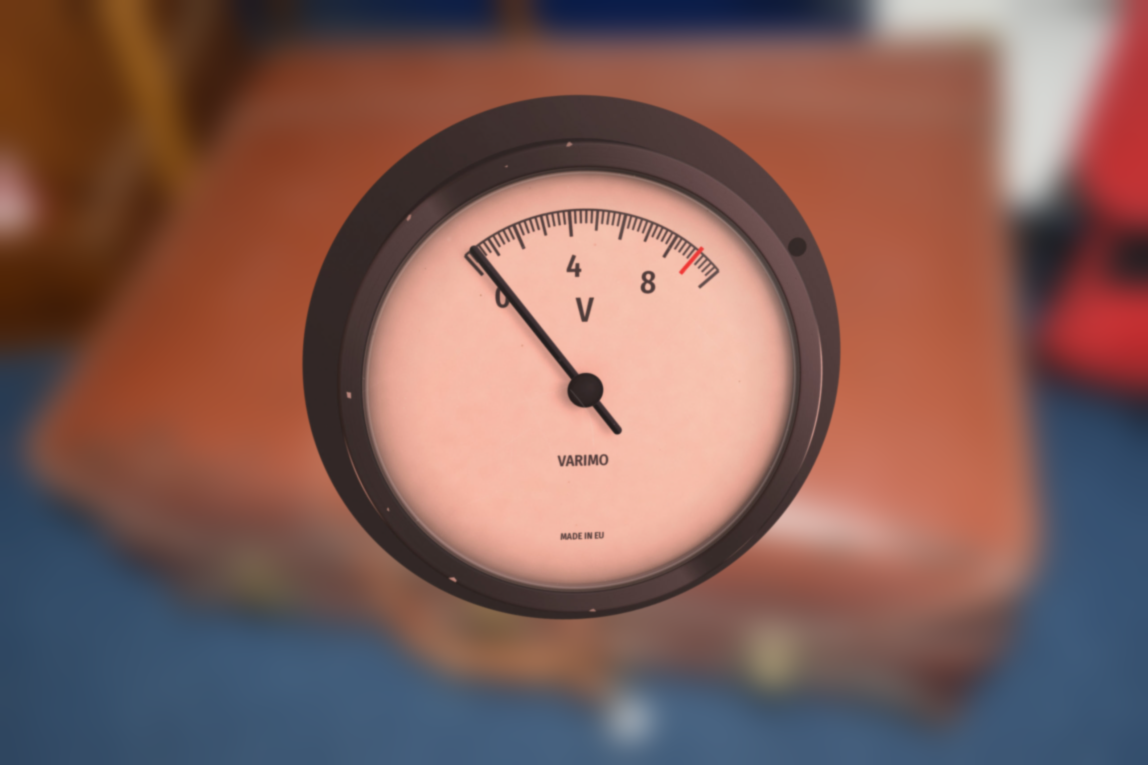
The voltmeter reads 0.4V
